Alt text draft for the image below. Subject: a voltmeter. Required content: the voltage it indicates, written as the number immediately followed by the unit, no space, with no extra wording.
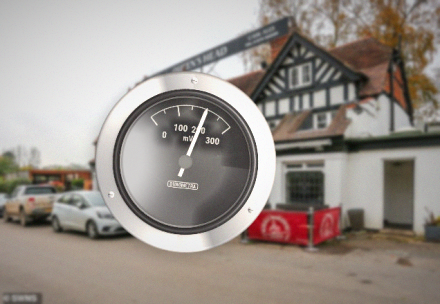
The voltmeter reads 200mV
